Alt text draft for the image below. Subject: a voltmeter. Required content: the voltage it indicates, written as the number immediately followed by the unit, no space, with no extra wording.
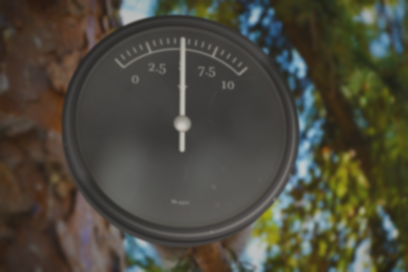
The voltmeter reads 5V
